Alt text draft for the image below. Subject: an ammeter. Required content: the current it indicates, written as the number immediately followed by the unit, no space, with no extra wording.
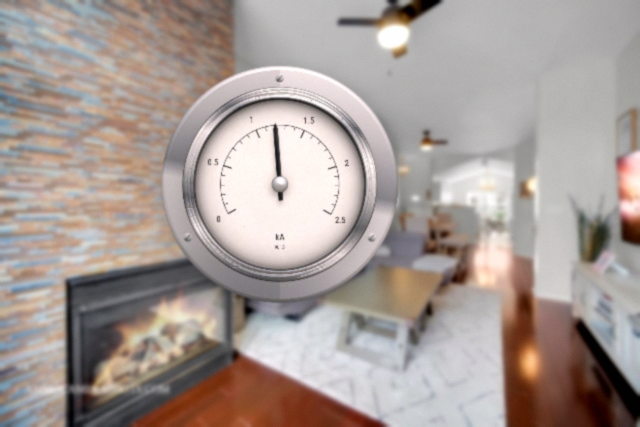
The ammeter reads 1.2kA
